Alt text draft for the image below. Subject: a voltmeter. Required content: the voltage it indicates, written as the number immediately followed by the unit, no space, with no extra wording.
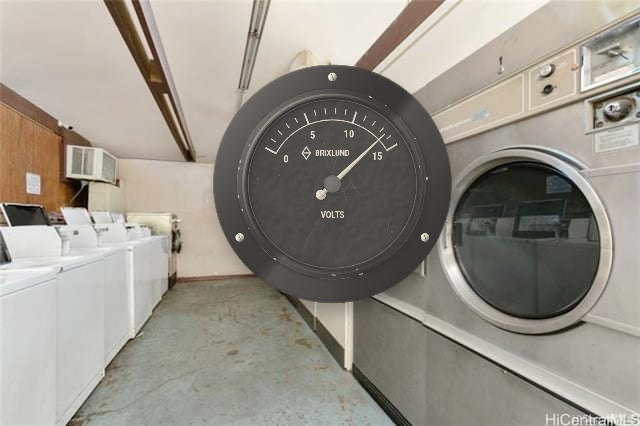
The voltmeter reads 13.5V
